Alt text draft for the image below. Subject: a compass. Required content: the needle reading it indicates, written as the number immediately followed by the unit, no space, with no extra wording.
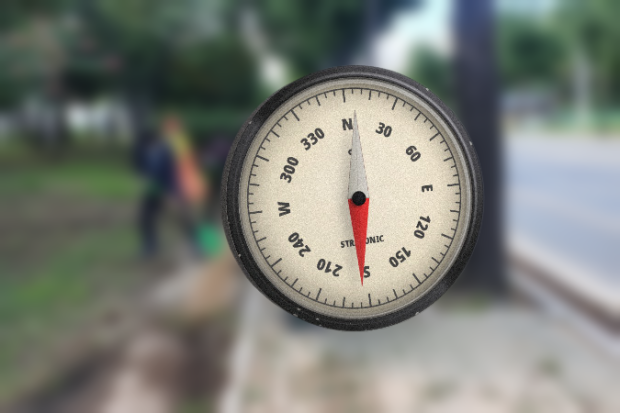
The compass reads 185°
